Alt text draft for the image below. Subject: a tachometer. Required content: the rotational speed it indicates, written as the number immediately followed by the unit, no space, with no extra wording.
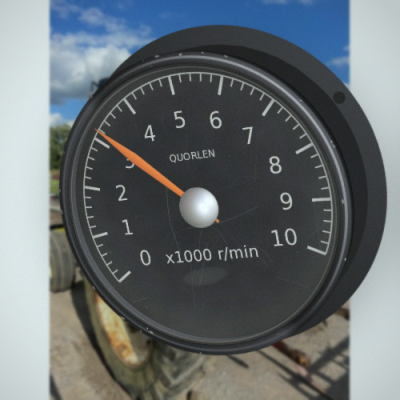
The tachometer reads 3200rpm
